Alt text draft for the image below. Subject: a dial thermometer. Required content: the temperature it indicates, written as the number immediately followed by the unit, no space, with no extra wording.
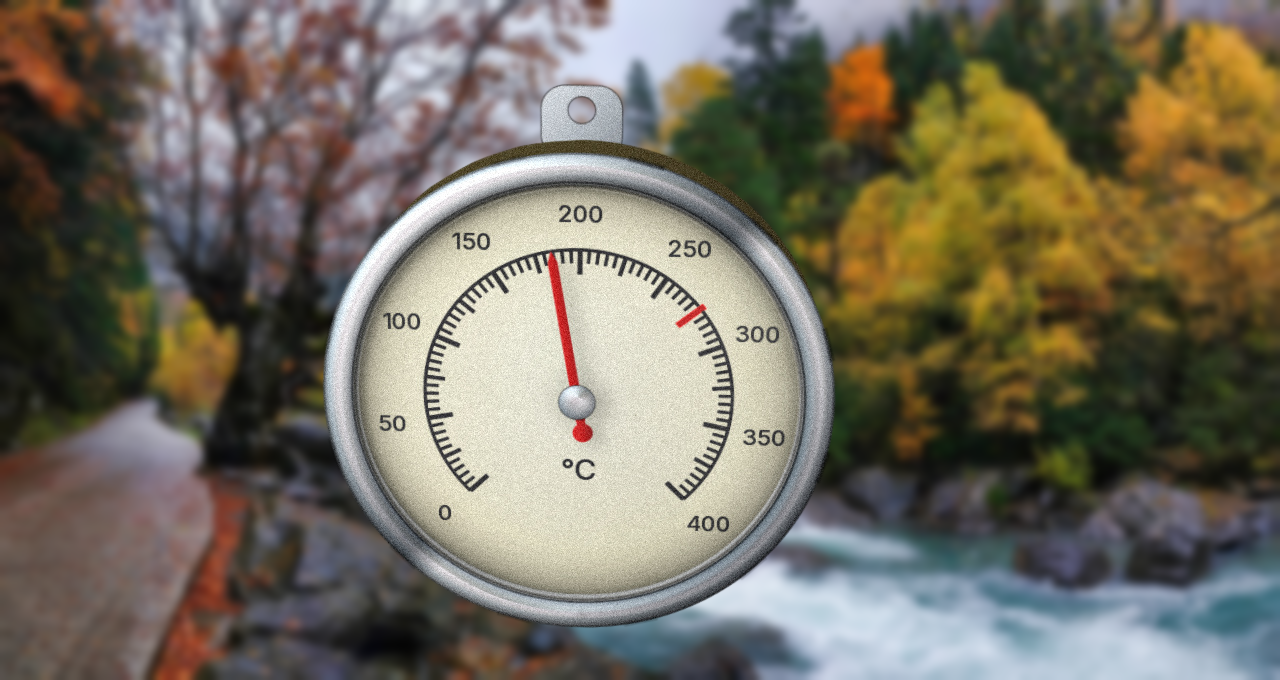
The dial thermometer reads 185°C
